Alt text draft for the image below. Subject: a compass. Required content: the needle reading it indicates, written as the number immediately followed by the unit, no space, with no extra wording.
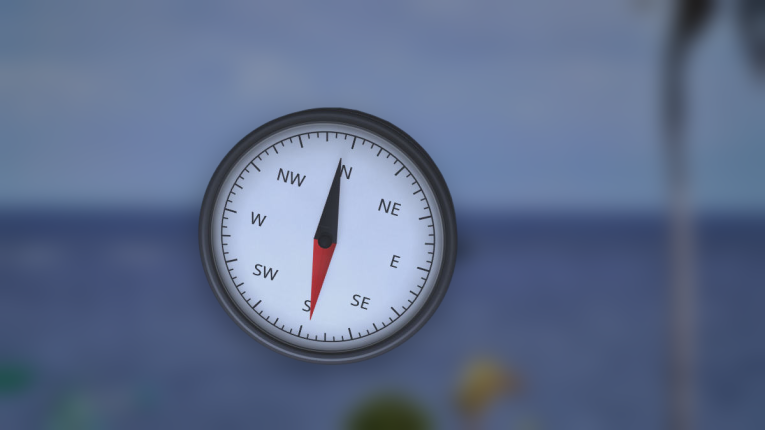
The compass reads 175°
